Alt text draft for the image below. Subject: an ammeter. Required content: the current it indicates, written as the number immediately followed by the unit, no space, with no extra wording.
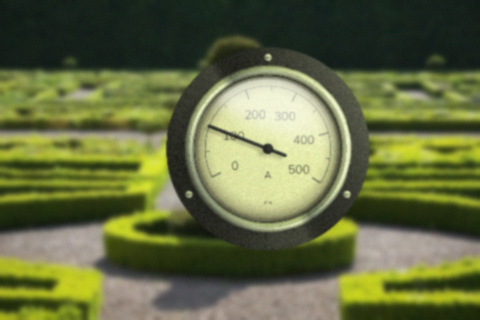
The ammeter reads 100A
